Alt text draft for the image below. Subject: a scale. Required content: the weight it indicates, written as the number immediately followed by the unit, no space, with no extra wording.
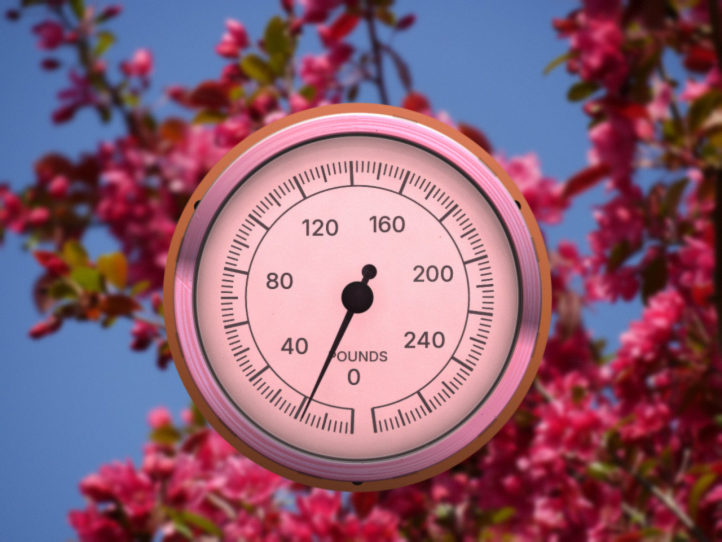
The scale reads 18lb
